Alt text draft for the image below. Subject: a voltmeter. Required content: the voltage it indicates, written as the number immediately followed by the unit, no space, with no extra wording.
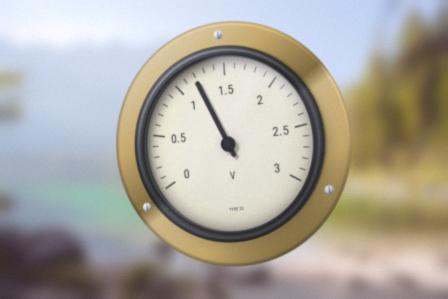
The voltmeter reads 1.2V
